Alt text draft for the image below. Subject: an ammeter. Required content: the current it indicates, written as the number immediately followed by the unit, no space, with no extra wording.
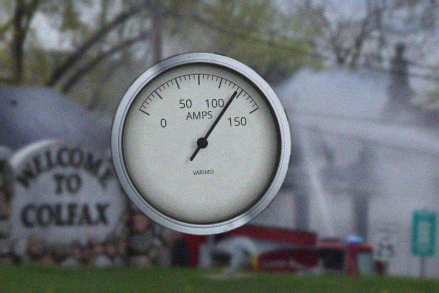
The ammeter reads 120A
